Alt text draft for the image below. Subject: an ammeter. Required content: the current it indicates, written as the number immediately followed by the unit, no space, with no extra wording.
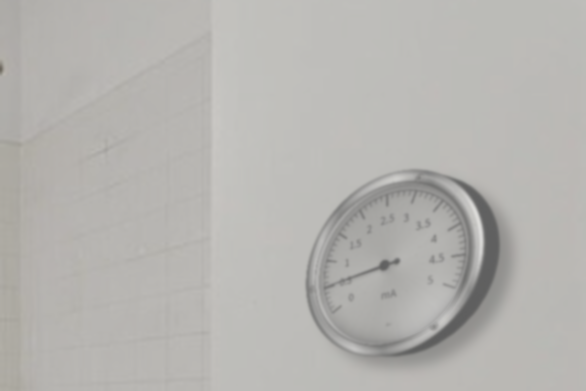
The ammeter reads 0.5mA
